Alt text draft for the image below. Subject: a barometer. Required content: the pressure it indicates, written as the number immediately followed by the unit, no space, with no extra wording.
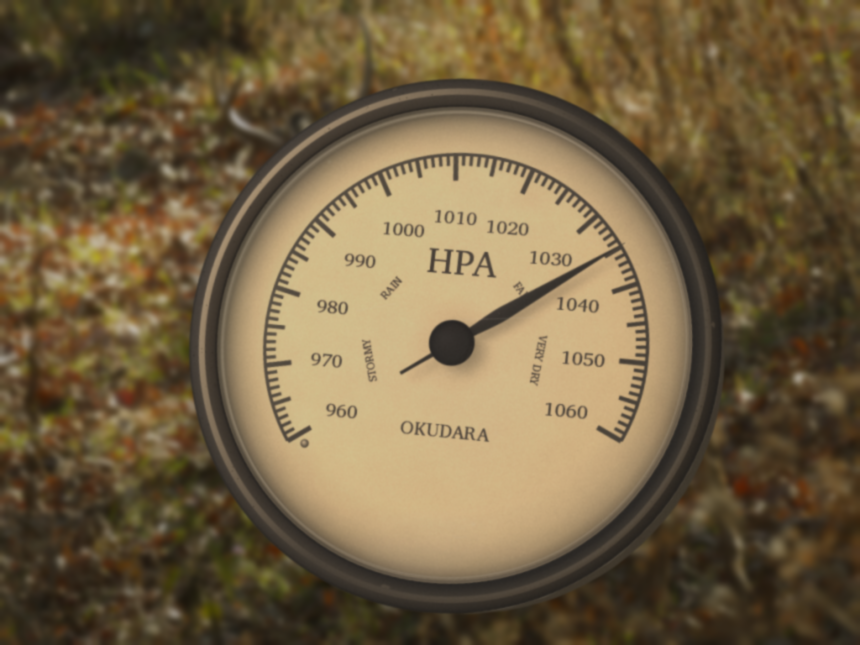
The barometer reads 1035hPa
